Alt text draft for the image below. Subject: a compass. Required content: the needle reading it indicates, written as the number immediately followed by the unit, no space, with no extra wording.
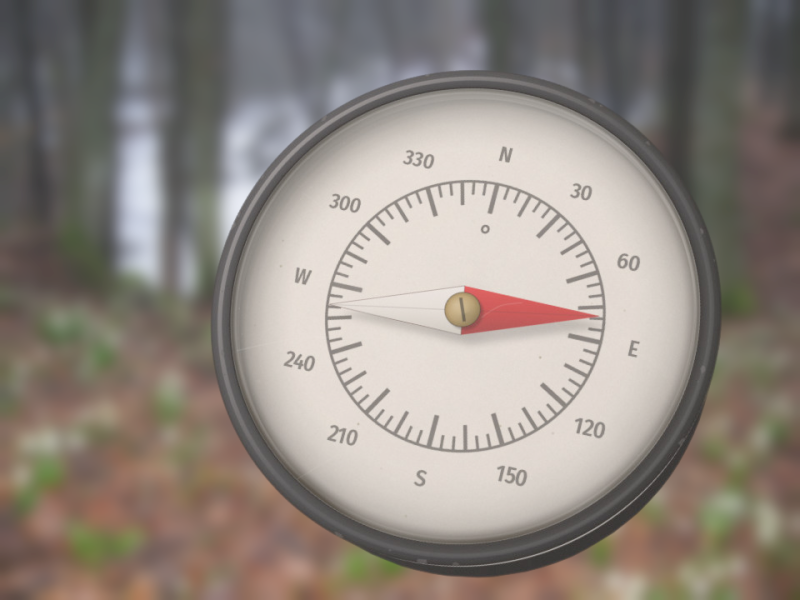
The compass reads 80°
